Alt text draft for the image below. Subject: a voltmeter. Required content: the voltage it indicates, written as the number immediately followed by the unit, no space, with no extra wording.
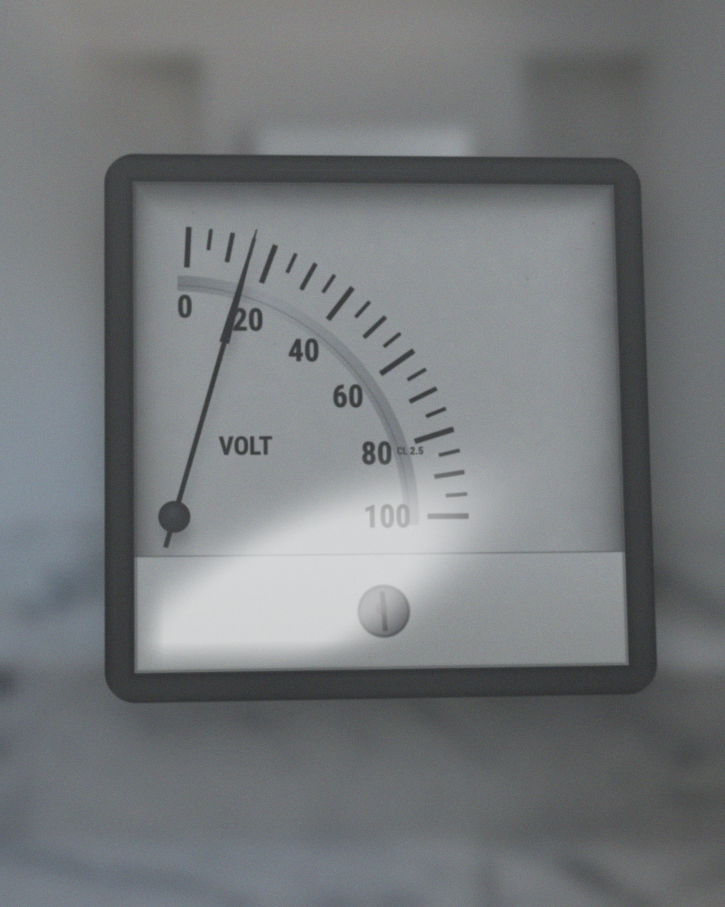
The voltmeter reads 15V
